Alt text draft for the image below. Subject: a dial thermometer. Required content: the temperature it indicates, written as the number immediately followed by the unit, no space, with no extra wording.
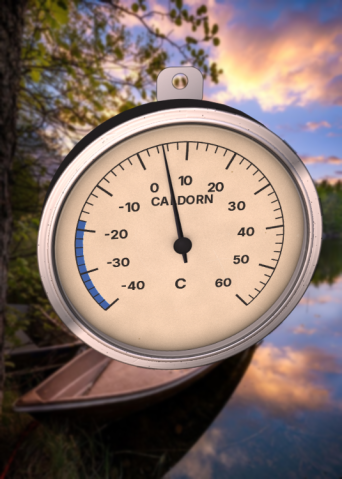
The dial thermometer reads 5°C
